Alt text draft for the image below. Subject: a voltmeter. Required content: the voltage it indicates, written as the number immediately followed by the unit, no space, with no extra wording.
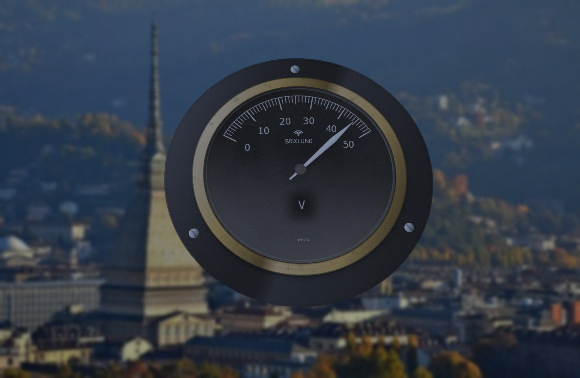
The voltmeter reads 45V
